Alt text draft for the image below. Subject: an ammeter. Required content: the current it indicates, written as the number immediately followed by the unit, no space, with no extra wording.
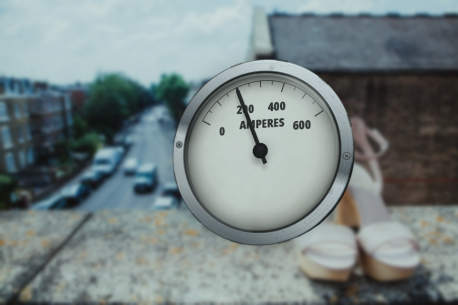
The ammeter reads 200A
